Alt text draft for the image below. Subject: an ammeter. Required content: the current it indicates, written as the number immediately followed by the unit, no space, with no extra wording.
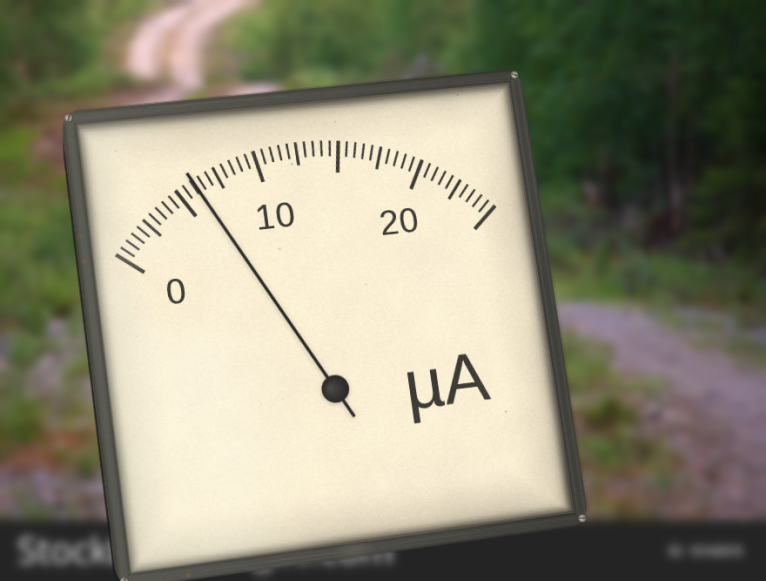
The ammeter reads 6µA
